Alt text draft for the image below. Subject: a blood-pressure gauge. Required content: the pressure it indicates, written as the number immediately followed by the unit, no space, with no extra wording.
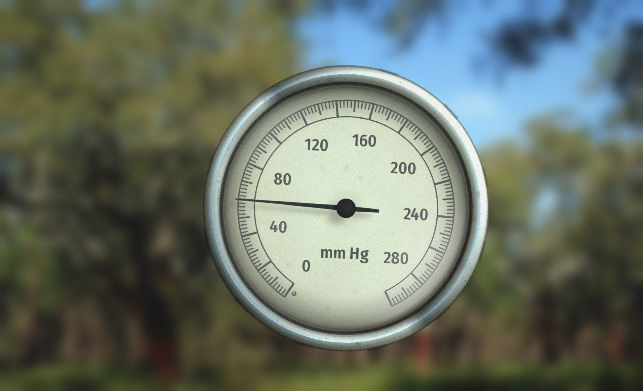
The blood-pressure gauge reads 60mmHg
